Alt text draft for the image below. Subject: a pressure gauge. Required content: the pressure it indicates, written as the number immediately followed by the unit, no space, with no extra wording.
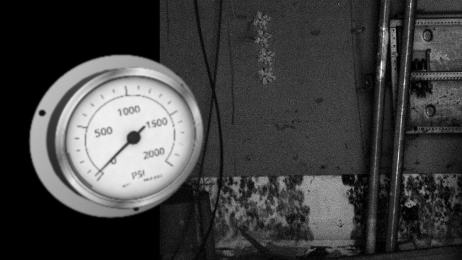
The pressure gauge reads 50psi
